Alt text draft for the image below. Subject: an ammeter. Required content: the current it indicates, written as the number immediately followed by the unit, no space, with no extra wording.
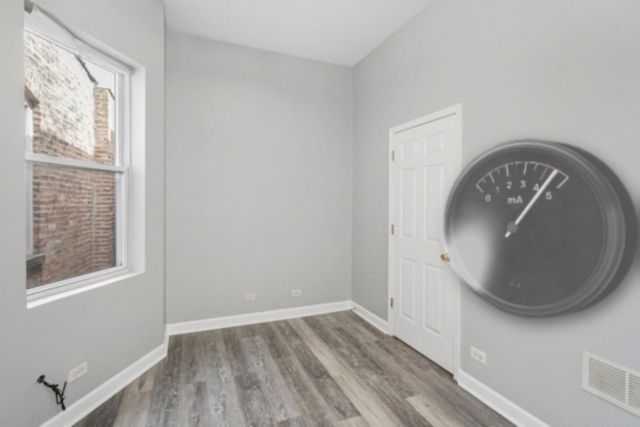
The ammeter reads 4.5mA
